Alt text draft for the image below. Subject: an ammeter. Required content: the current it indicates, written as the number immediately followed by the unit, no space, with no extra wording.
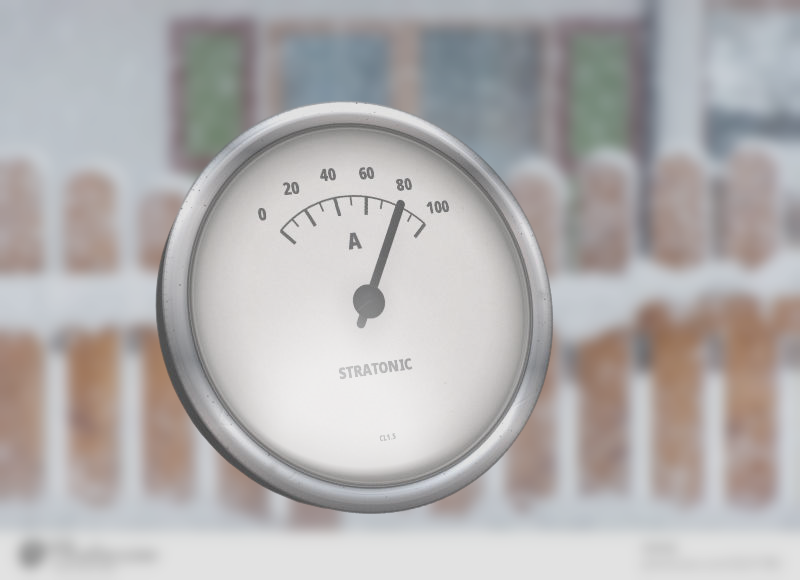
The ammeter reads 80A
